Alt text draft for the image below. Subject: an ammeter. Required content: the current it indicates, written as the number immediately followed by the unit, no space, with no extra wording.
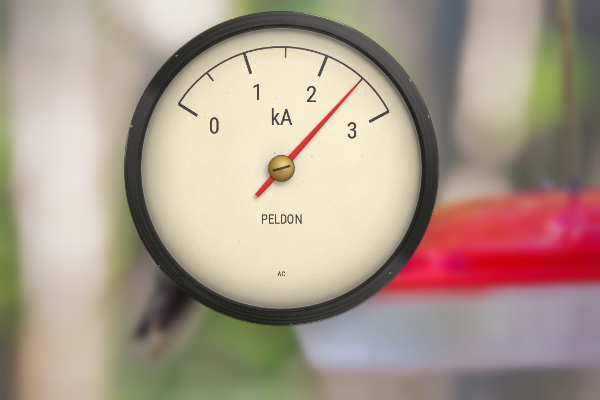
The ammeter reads 2.5kA
